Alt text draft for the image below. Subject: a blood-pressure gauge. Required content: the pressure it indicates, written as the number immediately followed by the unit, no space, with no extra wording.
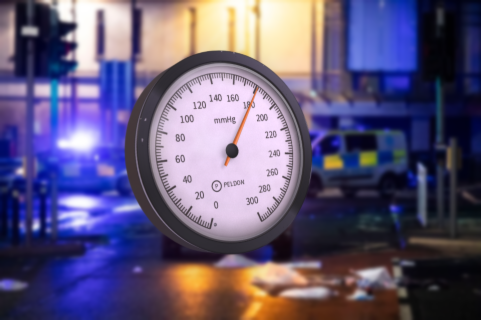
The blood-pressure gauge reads 180mmHg
